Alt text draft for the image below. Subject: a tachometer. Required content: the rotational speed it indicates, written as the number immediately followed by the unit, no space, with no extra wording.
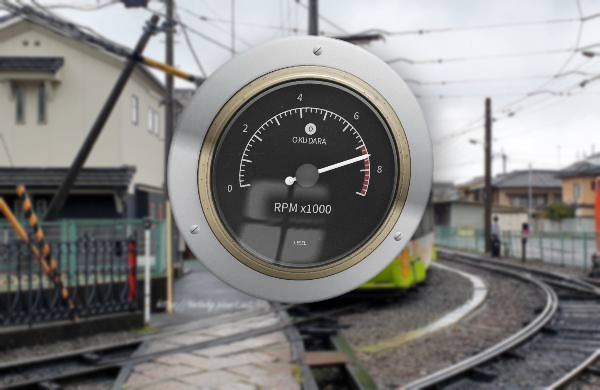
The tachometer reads 7400rpm
